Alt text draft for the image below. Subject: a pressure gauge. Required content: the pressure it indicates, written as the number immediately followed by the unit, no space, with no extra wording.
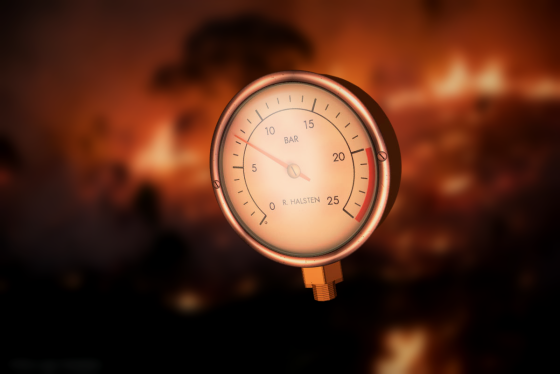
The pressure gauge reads 7.5bar
